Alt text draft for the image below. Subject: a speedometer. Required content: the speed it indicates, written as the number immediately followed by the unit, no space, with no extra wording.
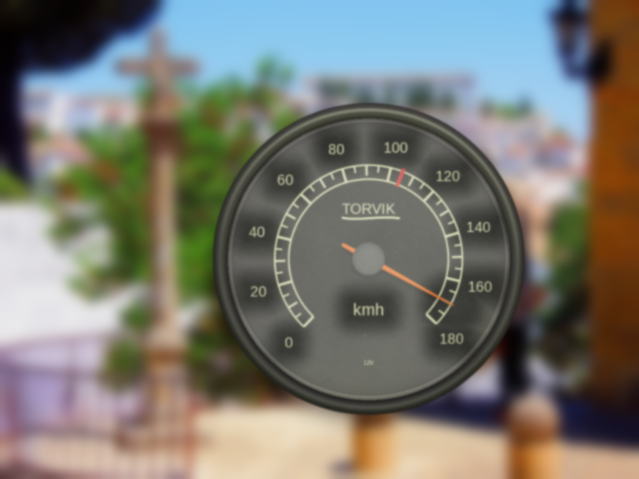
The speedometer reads 170km/h
